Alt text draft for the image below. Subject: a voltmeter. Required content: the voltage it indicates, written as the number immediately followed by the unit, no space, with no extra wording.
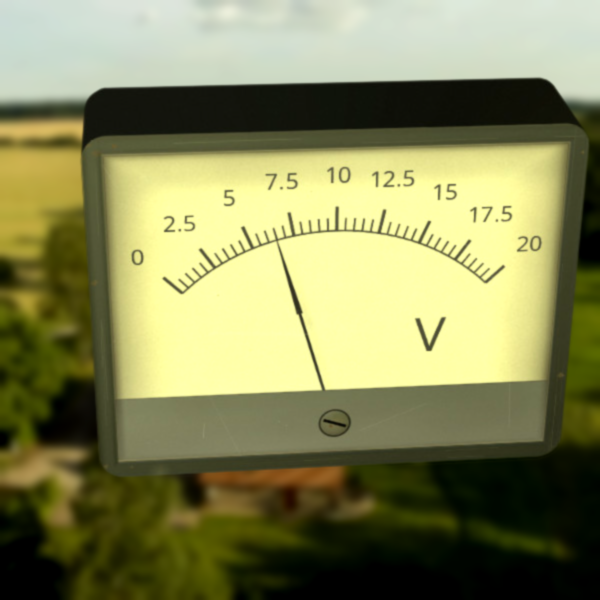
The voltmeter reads 6.5V
